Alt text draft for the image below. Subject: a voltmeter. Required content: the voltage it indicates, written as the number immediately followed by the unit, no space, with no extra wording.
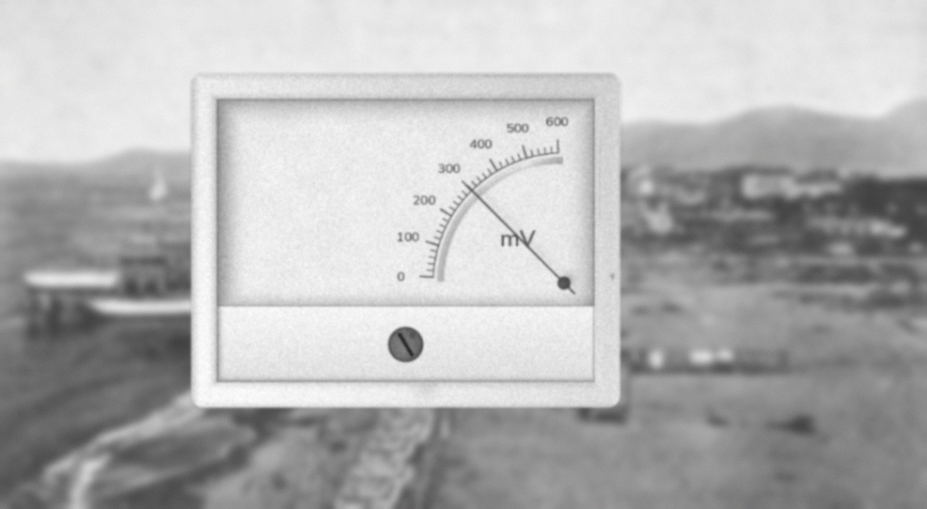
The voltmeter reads 300mV
